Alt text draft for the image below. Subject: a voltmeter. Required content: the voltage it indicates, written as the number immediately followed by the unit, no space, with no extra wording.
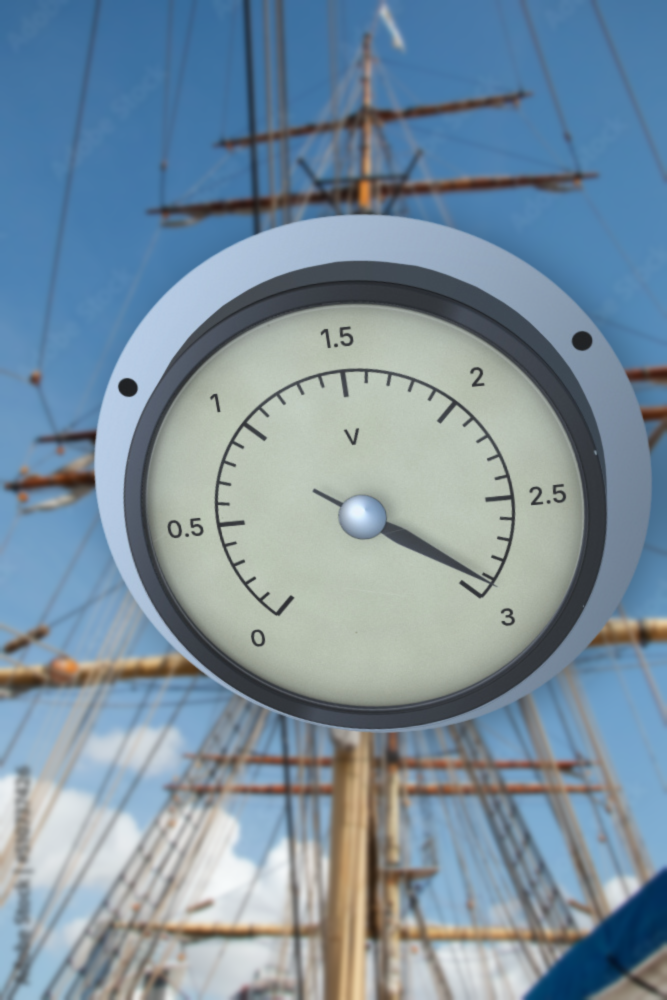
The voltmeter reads 2.9V
